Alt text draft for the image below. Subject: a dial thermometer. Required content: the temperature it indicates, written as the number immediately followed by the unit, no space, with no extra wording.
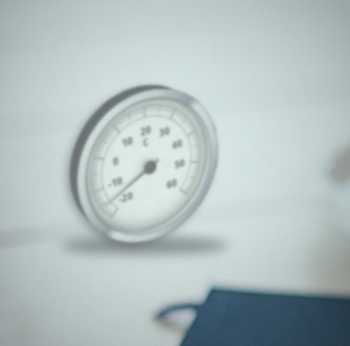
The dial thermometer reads -15°C
